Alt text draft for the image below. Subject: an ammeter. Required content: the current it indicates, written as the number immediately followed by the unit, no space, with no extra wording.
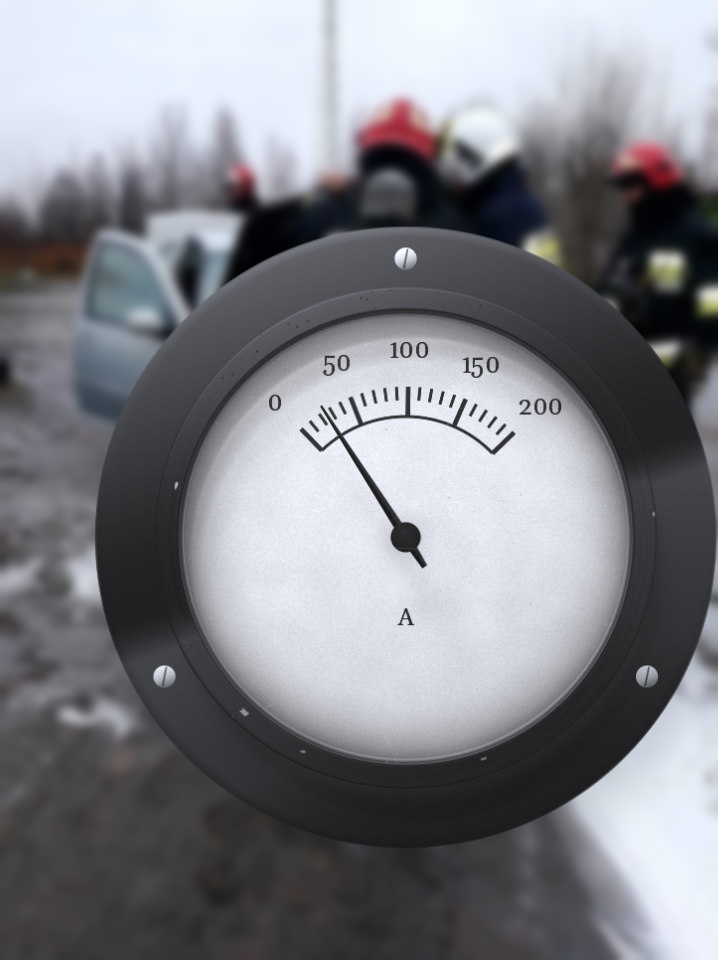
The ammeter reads 25A
